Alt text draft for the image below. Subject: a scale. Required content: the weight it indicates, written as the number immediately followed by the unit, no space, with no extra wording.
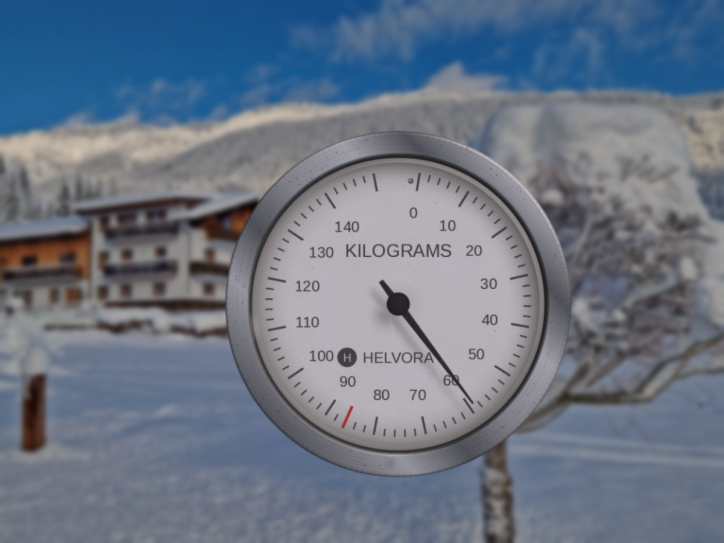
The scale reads 59kg
